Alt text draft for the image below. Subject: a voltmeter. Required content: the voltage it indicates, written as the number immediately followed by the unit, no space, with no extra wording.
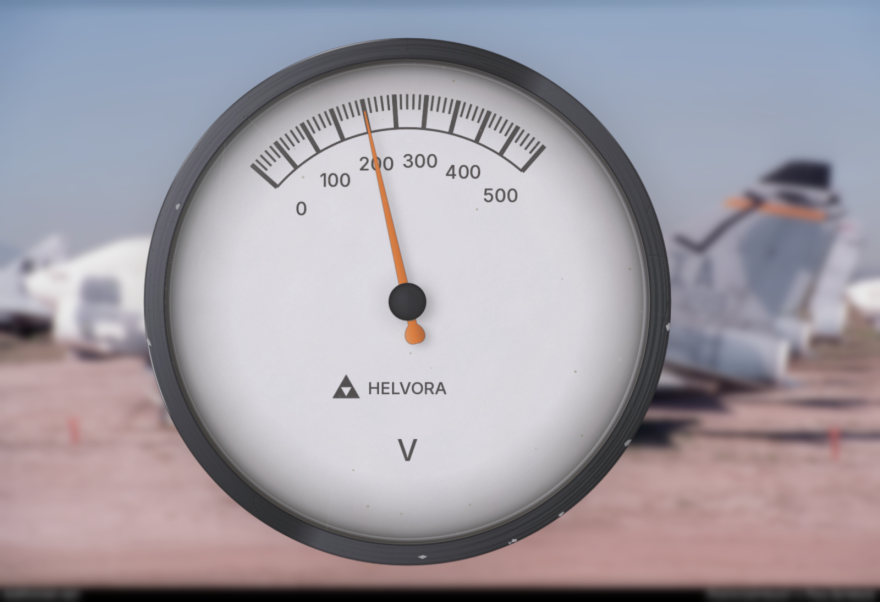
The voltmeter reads 200V
